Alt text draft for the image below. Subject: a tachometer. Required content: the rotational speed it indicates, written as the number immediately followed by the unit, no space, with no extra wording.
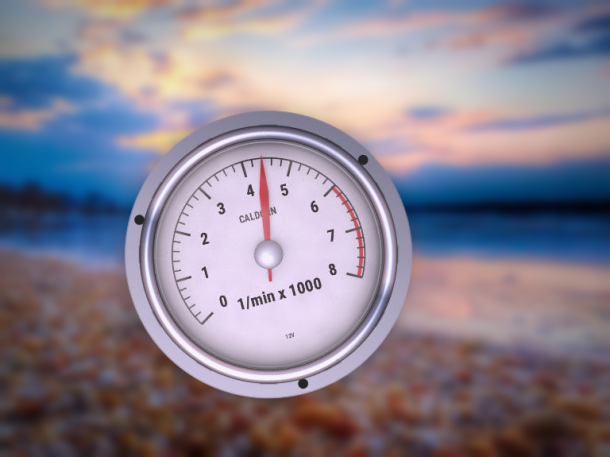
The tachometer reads 4400rpm
